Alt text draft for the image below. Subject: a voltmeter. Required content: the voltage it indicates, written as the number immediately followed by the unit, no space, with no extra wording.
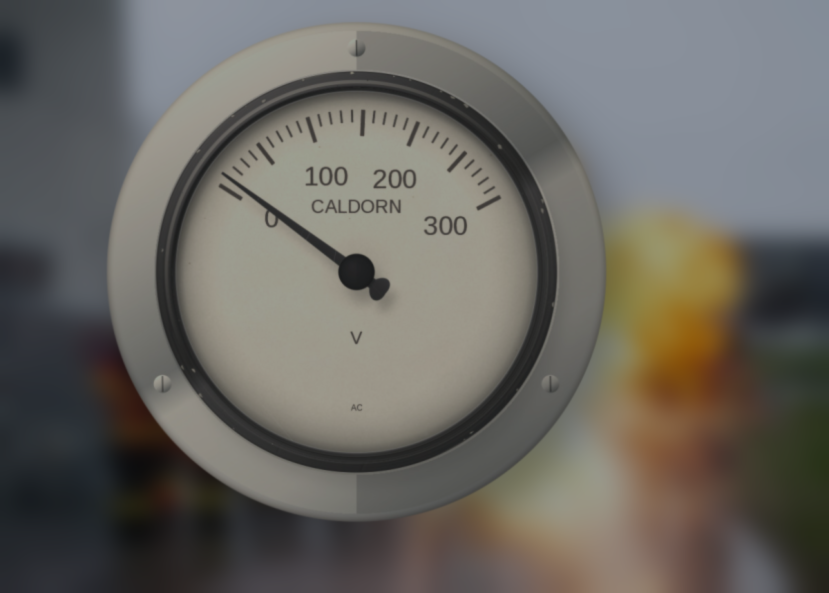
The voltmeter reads 10V
